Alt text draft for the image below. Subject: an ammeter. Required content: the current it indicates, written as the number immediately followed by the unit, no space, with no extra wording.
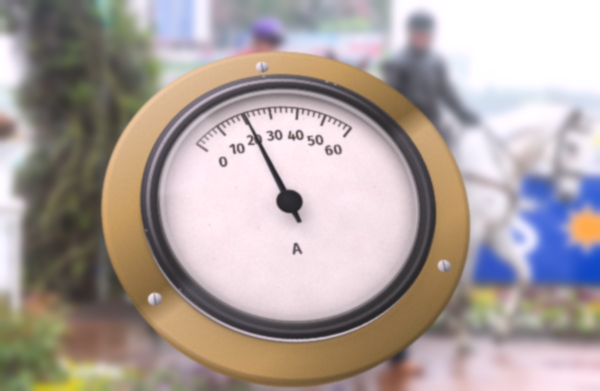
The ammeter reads 20A
